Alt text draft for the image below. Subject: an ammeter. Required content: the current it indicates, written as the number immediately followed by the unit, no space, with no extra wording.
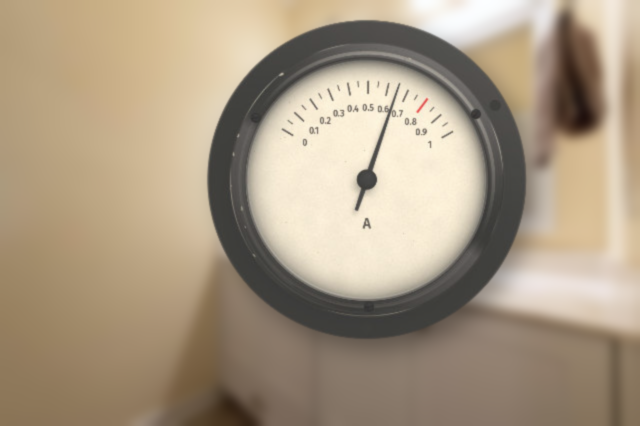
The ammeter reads 0.65A
